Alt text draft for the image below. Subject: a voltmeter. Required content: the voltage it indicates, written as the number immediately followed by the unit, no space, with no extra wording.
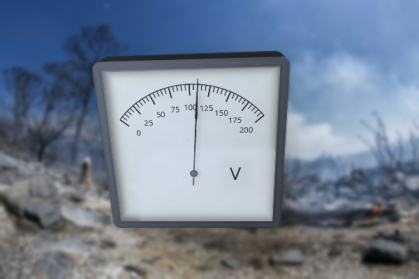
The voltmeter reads 110V
